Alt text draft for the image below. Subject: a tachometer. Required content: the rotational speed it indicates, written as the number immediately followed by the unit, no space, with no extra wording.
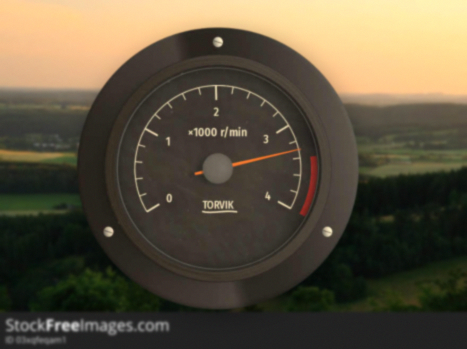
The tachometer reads 3300rpm
